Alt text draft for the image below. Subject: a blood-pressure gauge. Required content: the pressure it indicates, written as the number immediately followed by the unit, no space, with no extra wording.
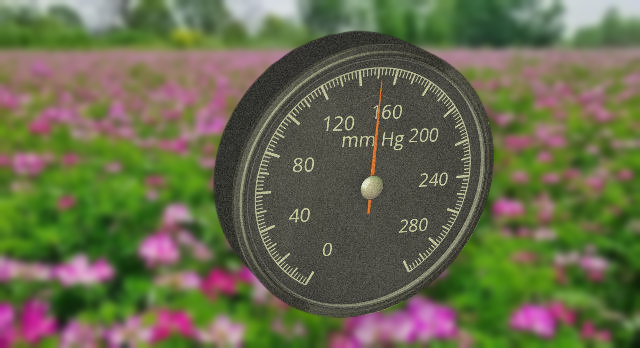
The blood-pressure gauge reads 150mmHg
